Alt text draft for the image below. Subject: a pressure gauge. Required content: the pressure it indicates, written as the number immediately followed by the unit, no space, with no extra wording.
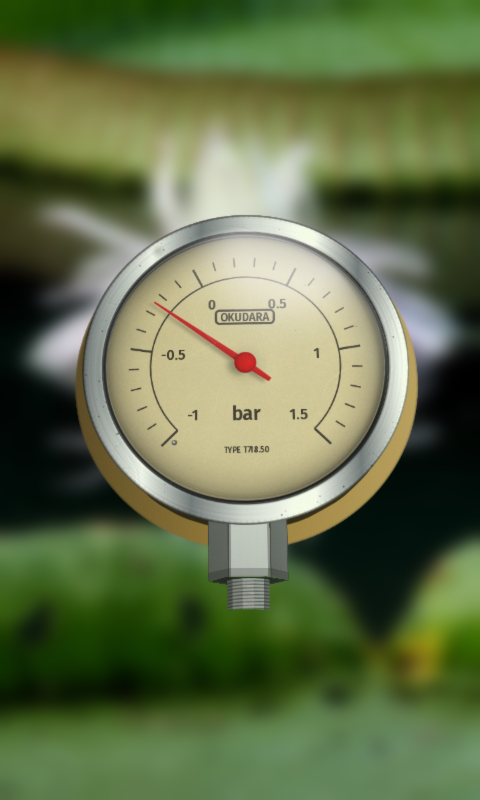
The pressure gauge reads -0.25bar
